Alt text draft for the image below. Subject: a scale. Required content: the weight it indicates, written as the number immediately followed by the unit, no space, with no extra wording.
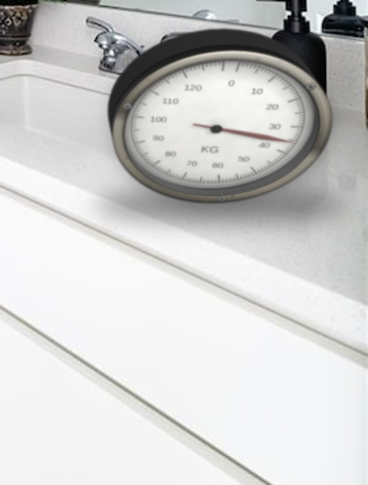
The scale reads 35kg
